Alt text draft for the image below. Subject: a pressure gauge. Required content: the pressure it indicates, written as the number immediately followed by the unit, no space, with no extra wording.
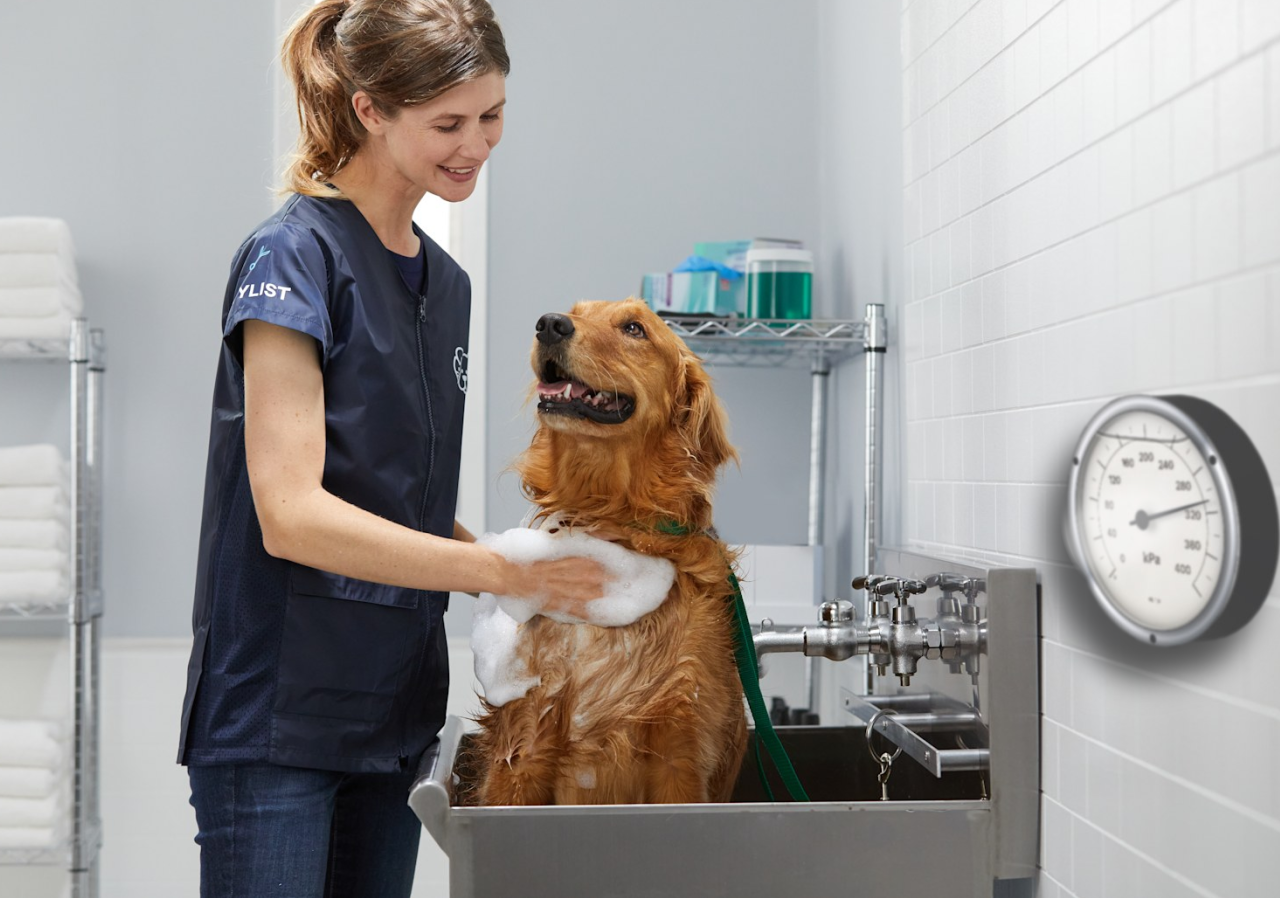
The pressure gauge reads 310kPa
